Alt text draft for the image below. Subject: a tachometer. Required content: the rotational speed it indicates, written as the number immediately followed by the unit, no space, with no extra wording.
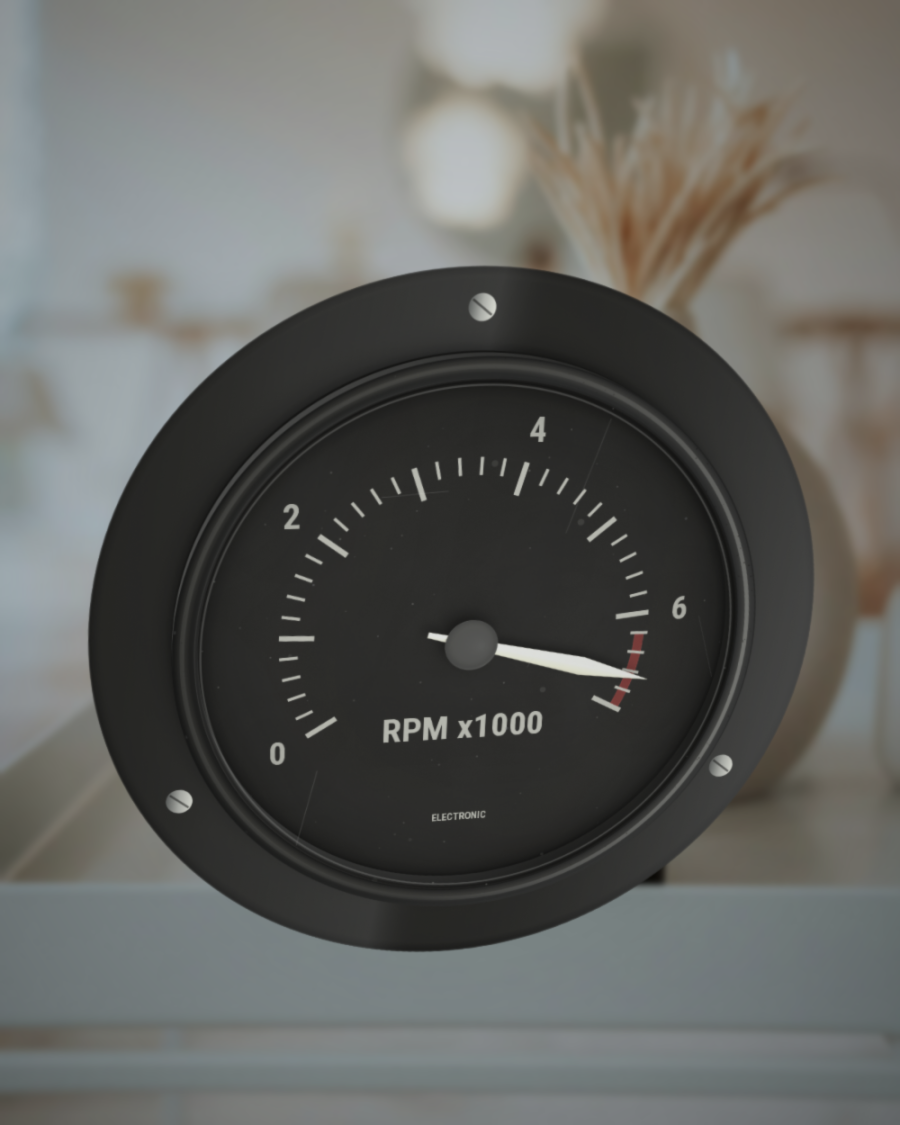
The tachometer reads 6600rpm
